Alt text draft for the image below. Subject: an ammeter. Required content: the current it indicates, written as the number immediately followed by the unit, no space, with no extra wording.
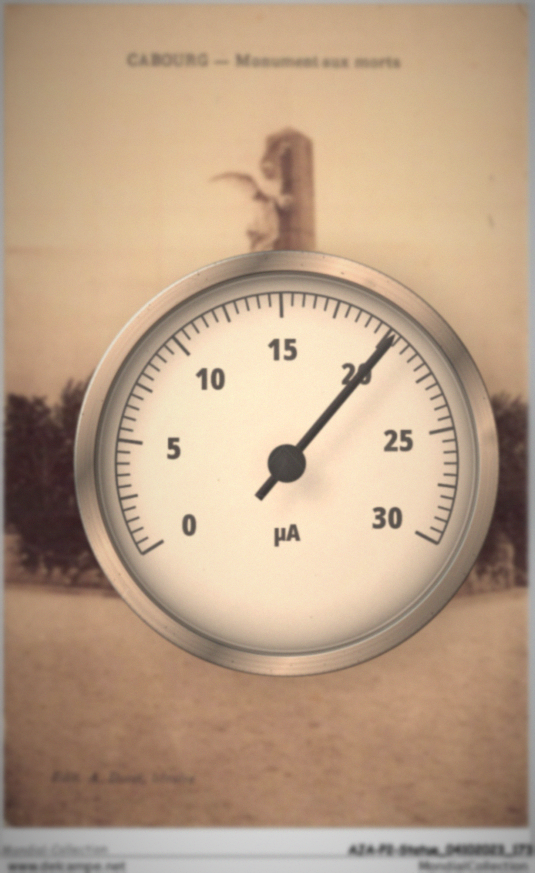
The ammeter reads 20.25µA
